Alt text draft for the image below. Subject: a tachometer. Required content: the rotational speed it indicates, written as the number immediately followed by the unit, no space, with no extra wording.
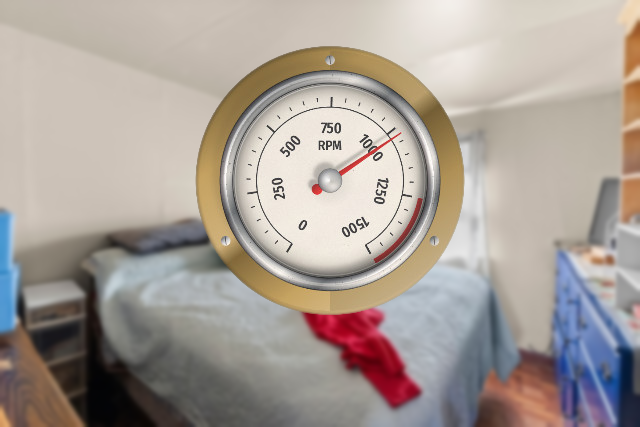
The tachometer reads 1025rpm
